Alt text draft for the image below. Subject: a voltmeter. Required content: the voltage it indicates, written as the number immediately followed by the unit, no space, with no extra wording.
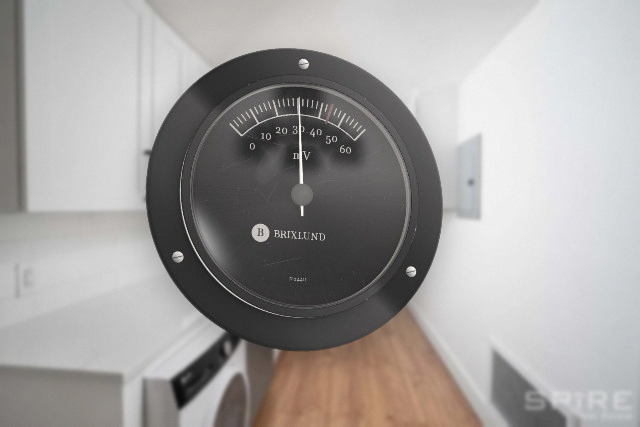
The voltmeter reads 30mV
